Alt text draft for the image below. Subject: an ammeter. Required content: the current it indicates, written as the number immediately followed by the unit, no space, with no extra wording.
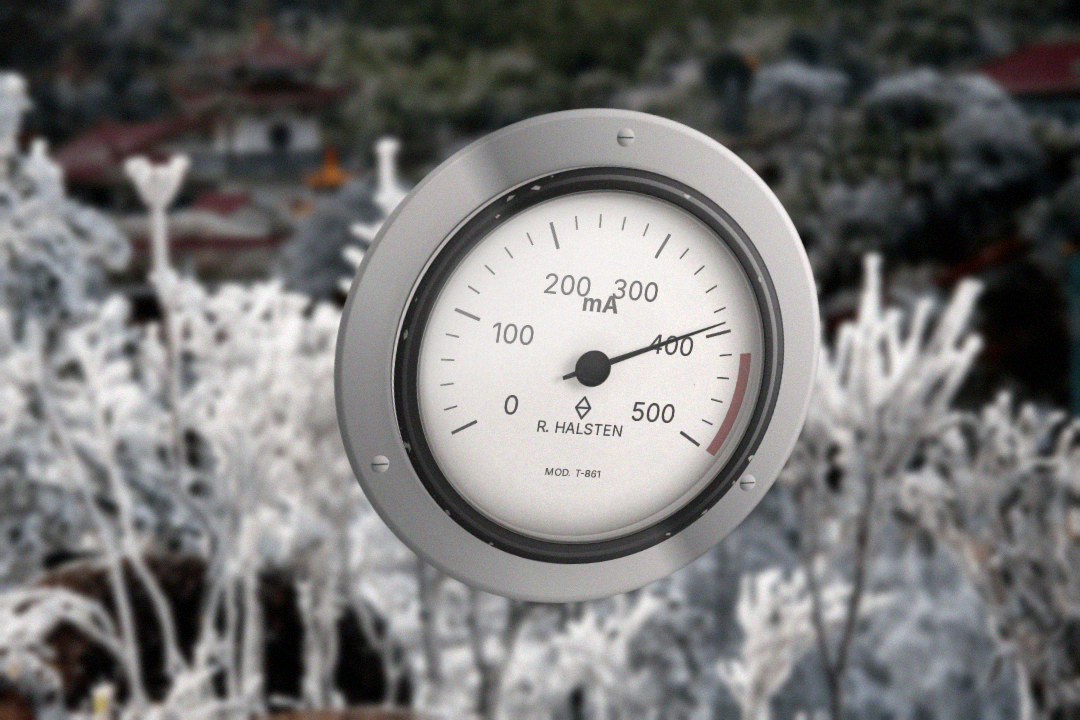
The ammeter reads 390mA
